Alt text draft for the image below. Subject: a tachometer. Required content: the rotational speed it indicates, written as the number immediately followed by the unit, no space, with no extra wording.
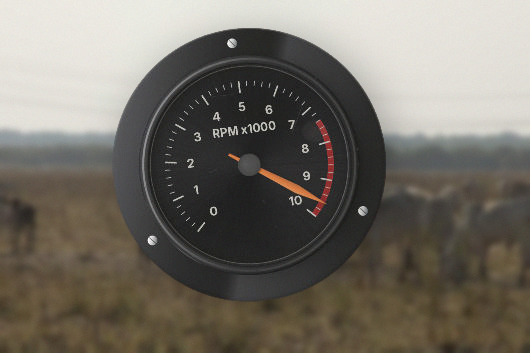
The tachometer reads 9600rpm
